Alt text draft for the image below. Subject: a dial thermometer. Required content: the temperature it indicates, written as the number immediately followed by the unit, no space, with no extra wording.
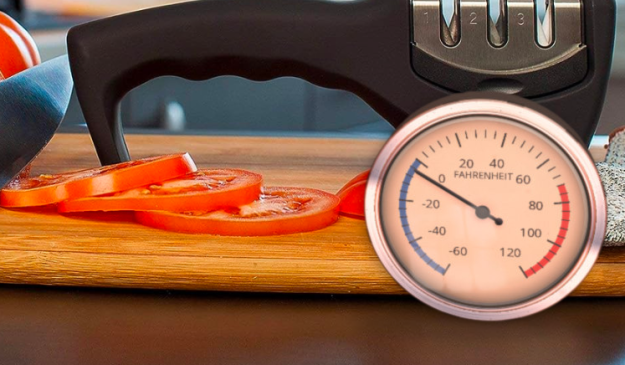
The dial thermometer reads -4°F
